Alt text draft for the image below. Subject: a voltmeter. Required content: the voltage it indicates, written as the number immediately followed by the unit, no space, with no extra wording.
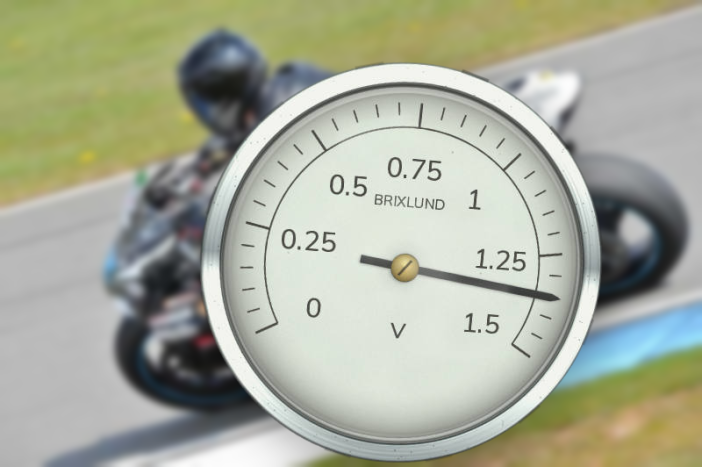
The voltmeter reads 1.35V
